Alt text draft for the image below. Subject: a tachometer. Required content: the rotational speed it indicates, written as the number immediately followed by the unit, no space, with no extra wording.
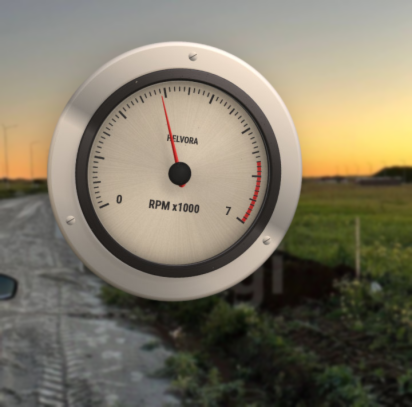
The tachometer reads 2900rpm
